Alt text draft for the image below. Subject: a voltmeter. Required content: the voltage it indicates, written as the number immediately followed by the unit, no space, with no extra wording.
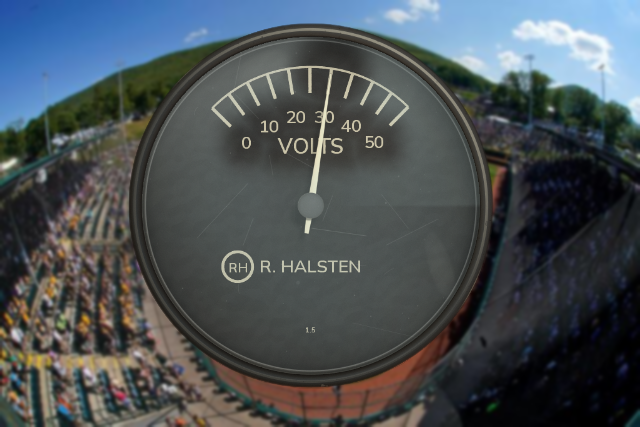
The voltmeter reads 30V
